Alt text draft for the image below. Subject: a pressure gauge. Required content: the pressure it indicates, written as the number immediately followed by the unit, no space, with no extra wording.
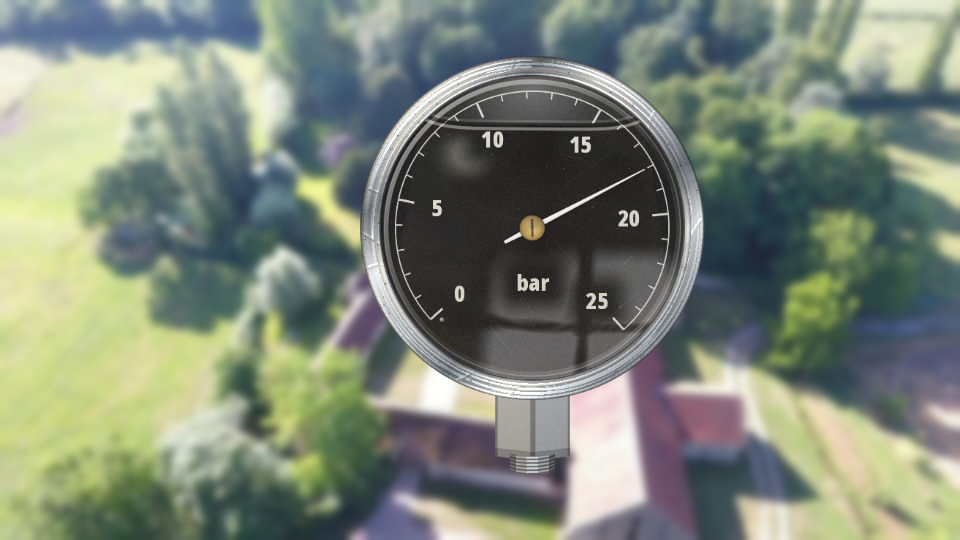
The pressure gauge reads 18bar
